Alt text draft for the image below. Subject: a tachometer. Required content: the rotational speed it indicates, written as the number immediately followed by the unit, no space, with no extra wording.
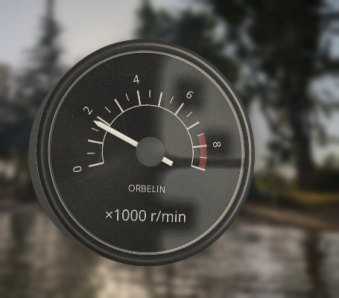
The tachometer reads 1750rpm
